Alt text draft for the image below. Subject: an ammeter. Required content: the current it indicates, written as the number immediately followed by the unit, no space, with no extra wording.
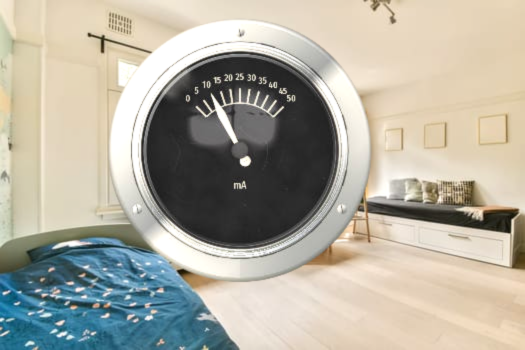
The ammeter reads 10mA
